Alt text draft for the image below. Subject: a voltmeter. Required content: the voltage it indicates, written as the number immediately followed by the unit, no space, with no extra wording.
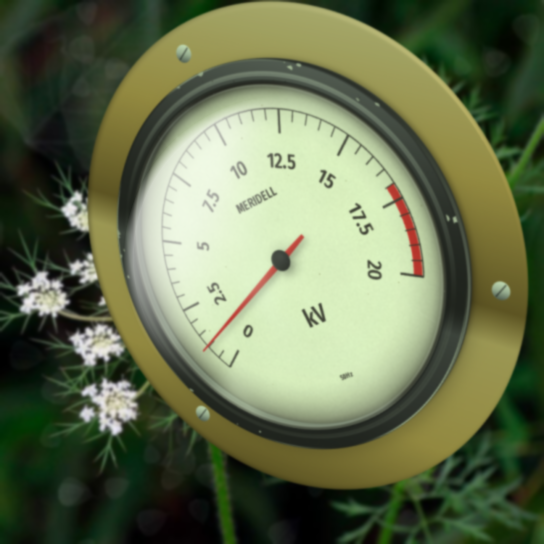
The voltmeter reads 1kV
